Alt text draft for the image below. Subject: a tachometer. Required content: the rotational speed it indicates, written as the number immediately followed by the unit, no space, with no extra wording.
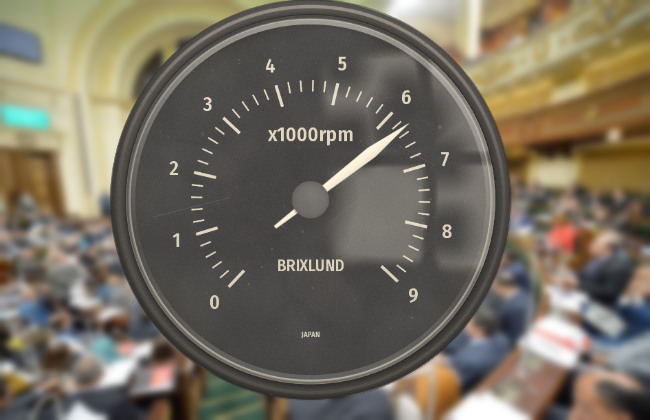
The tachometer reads 6300rpm
